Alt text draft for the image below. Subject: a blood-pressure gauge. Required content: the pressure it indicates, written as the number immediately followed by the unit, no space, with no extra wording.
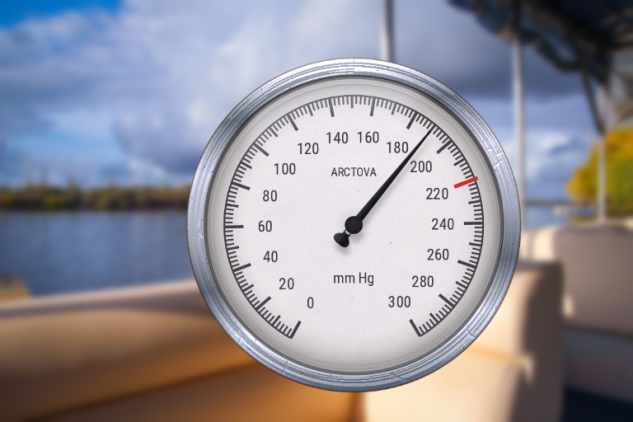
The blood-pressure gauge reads 190mmHg
